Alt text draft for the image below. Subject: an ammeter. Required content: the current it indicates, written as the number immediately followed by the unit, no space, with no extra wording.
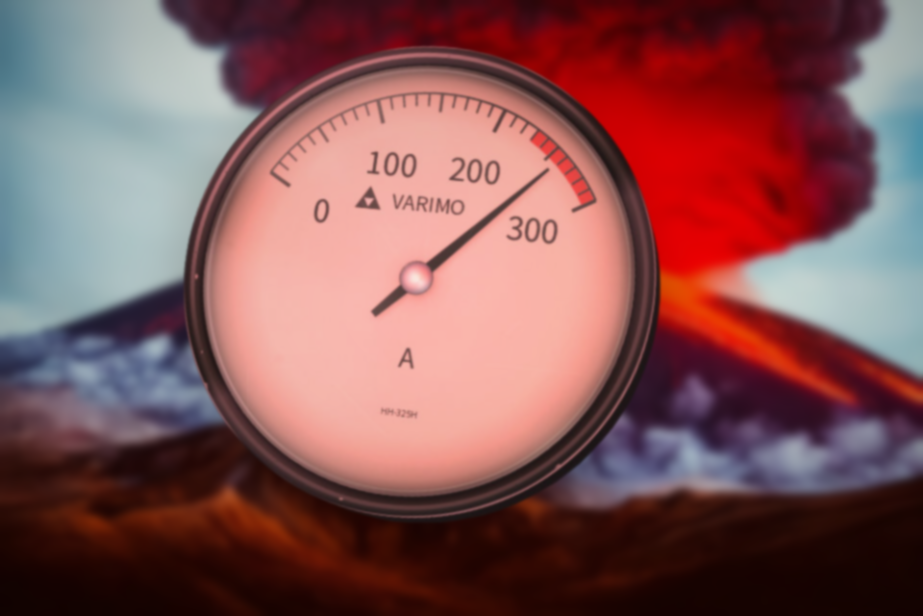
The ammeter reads 260A
